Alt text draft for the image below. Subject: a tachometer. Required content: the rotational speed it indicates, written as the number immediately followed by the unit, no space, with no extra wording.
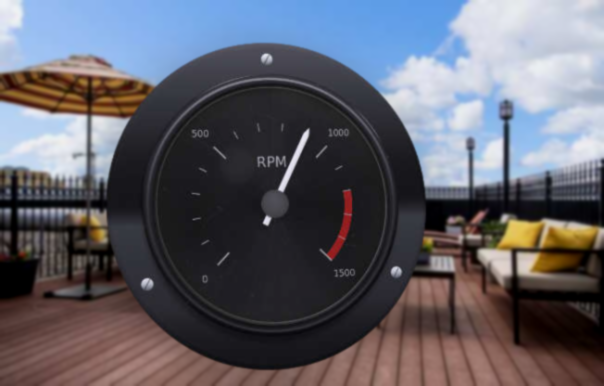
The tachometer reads 900rpm
